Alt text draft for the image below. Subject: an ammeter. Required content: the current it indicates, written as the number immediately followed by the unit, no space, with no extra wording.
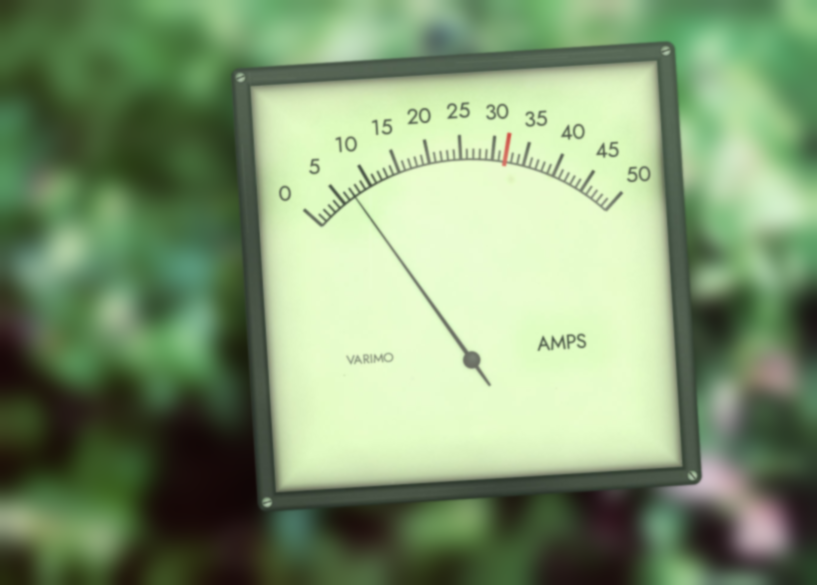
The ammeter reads 7A
